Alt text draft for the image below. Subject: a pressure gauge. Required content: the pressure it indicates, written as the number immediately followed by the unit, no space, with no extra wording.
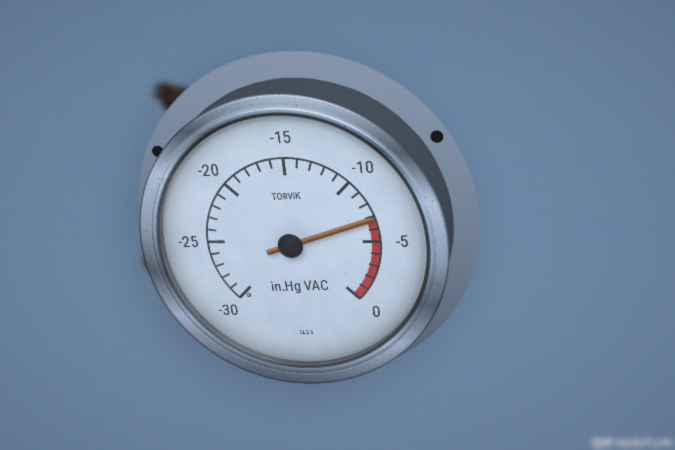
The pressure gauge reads -7inHg
